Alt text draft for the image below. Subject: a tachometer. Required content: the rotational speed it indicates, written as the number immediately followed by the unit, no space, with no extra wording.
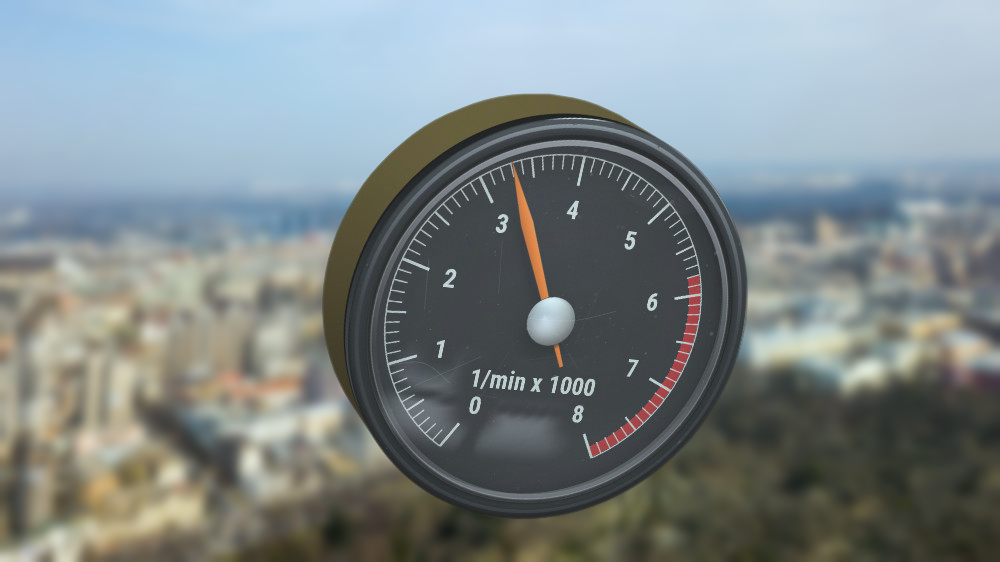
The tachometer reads 3300rpm
